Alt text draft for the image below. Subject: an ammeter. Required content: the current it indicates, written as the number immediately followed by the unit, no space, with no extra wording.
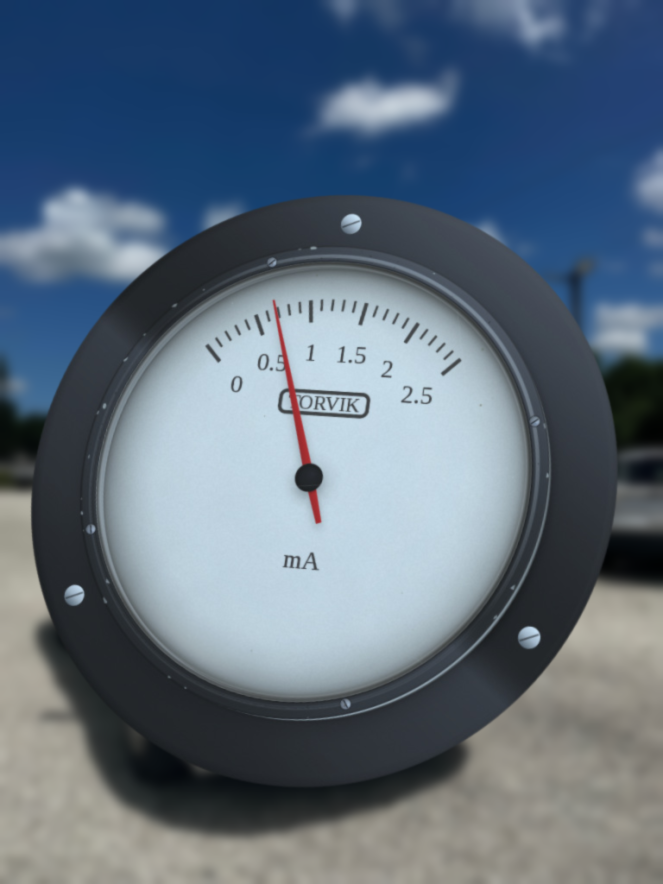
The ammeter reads 0.7mA
